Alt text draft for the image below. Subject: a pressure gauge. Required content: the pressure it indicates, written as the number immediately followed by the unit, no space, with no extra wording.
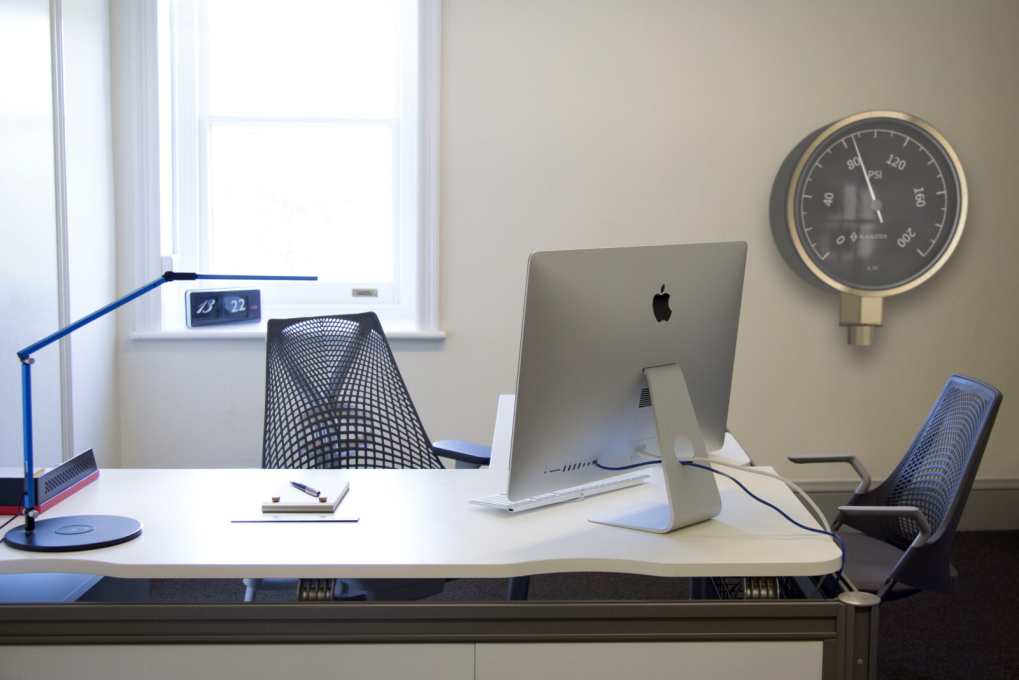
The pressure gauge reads 85psi
